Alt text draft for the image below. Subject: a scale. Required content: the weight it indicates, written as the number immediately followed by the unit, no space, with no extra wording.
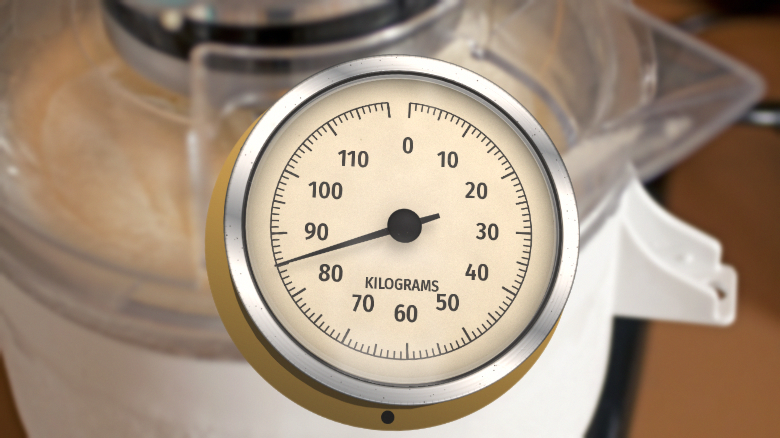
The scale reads 85kg
